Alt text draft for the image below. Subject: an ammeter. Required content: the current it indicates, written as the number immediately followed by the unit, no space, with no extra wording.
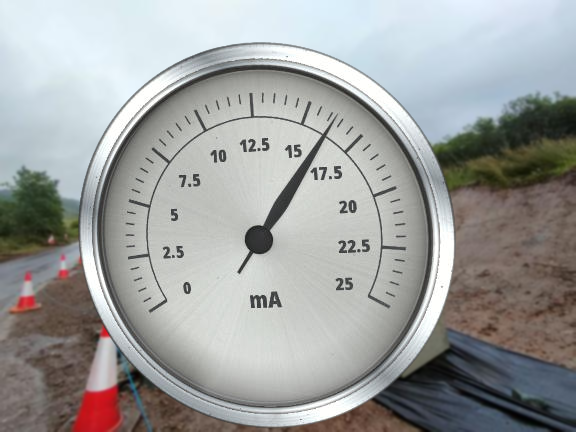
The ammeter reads 16.25mA
